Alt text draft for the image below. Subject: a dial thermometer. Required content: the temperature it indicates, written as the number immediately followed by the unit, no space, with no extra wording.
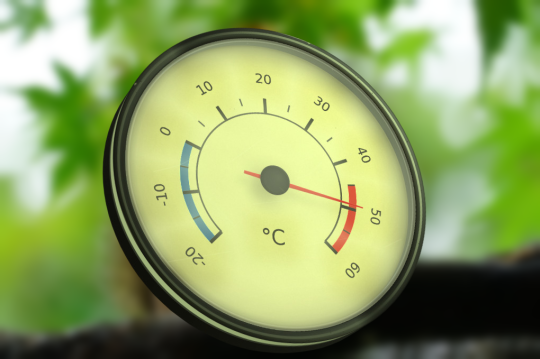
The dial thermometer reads 50°C
